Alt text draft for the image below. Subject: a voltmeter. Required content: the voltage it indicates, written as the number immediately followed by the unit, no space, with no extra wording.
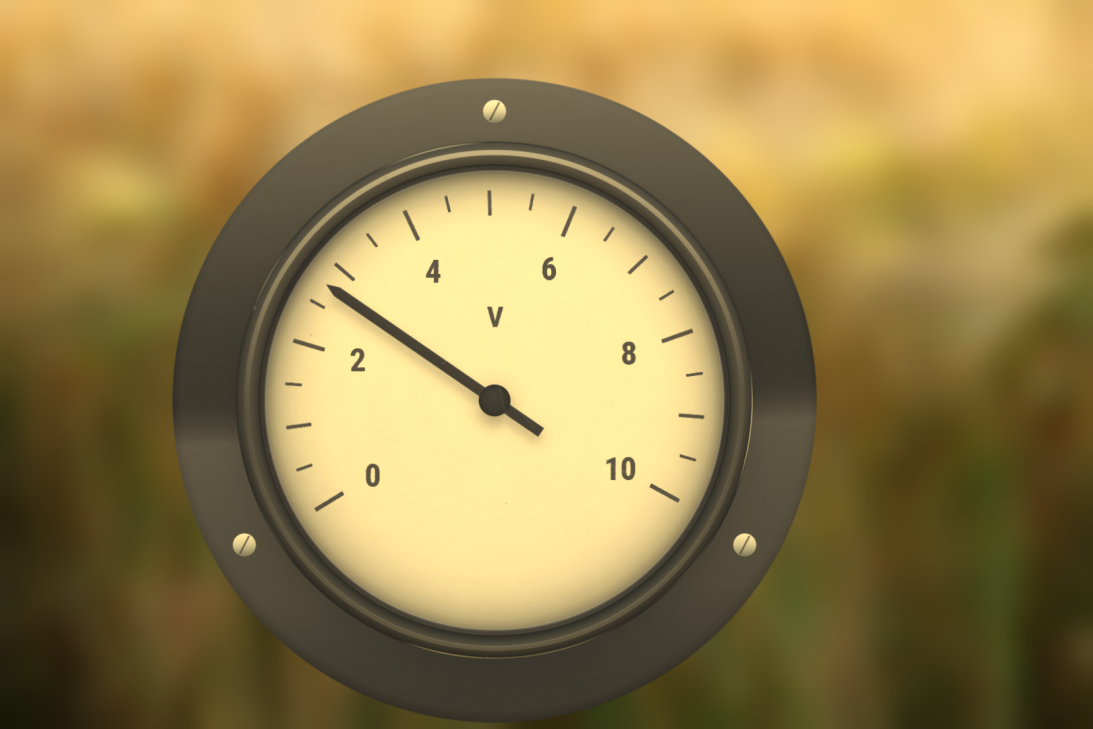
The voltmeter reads 2.75V
